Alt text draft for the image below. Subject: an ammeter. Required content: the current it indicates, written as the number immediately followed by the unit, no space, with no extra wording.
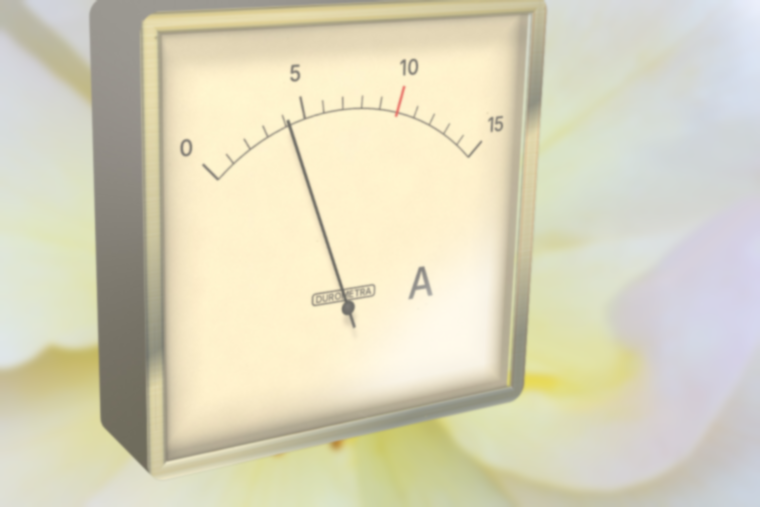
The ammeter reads 4A
